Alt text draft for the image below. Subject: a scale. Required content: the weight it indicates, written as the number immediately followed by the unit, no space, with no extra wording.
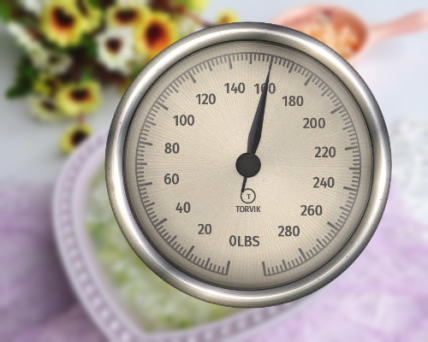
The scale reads 160lb
